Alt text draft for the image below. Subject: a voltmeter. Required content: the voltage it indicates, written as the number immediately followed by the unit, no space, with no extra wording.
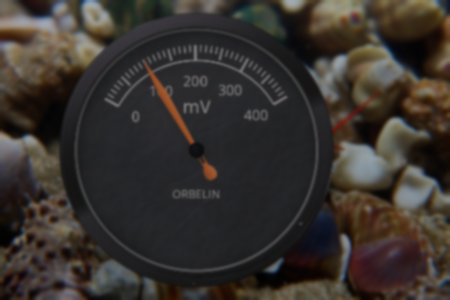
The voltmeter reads 100mV
